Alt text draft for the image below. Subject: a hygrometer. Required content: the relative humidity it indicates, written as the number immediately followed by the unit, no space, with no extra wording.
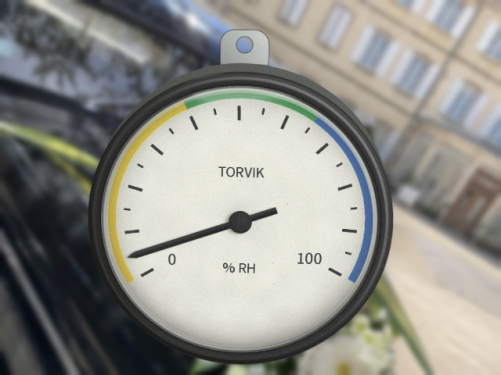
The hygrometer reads 5%
